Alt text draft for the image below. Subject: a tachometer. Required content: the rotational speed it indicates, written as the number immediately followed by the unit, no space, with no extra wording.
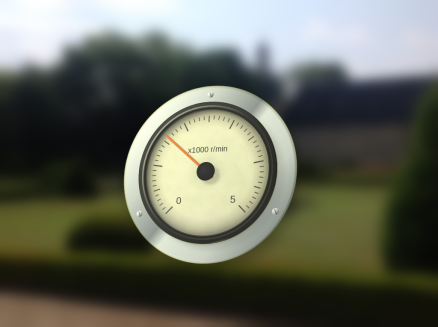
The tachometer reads 1600rpm
